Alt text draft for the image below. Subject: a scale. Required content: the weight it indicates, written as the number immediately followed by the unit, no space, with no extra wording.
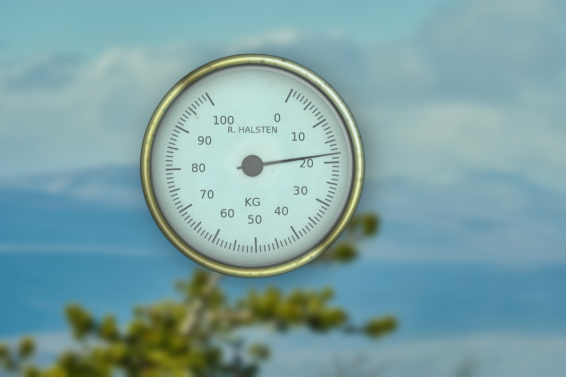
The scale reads 18kg
